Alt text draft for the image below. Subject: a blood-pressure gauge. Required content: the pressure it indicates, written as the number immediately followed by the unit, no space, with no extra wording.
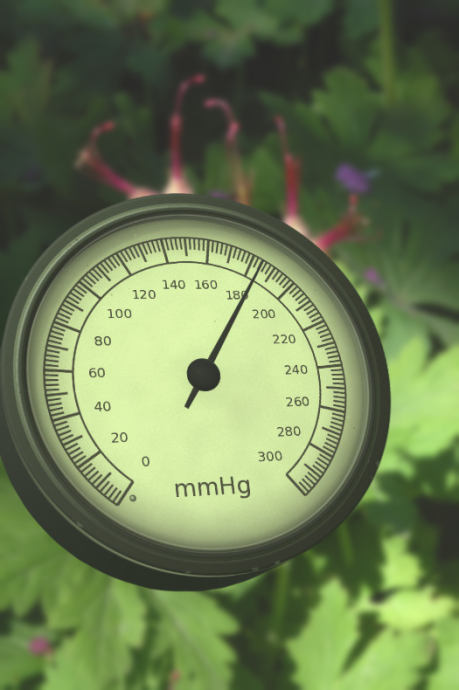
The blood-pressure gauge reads 184mmHg
